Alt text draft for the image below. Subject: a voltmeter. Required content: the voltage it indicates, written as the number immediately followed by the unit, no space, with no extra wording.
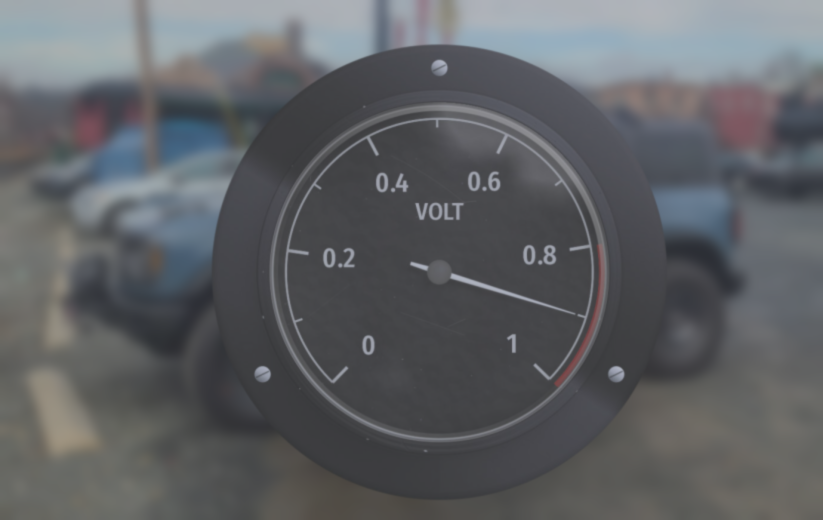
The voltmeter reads 0.9V
